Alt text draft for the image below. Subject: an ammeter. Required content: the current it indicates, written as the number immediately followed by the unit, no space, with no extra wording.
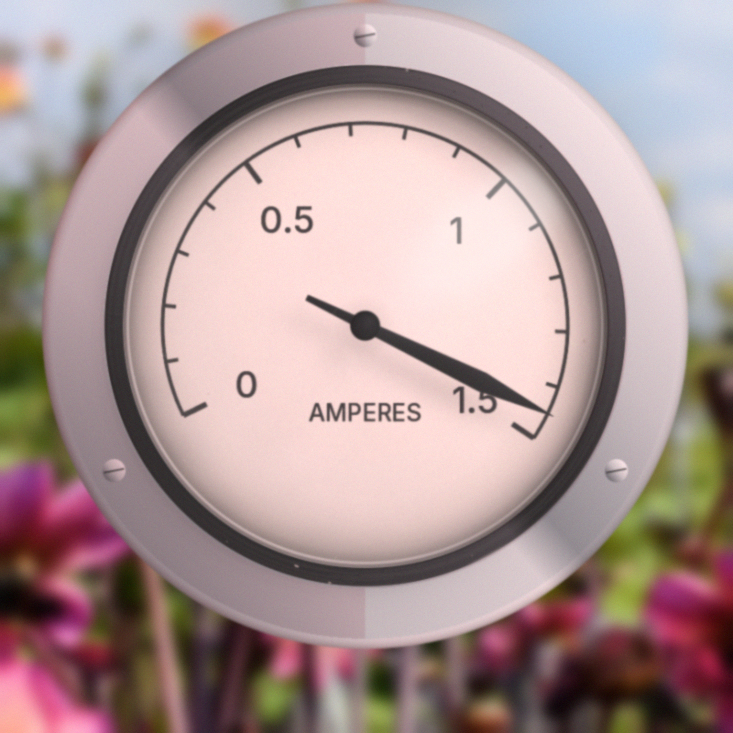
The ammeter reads 1.45A
